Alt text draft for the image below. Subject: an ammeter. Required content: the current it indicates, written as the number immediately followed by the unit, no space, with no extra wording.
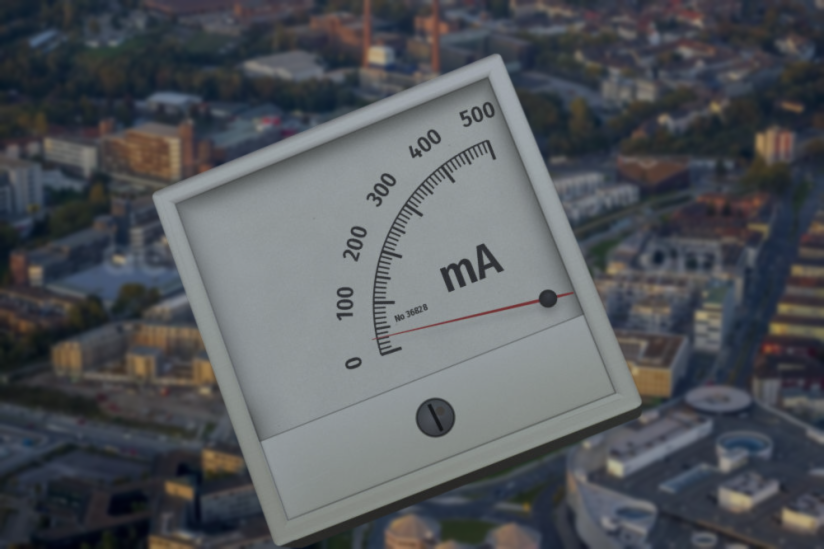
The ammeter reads 30mA
